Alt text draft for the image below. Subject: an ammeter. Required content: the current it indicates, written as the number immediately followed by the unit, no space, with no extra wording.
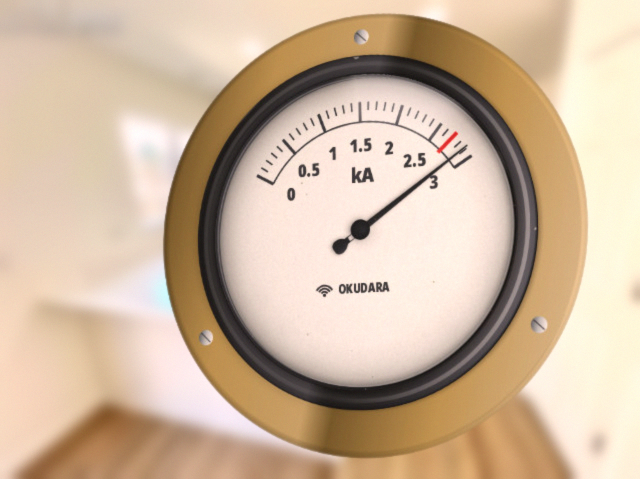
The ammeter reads 2.9kA
